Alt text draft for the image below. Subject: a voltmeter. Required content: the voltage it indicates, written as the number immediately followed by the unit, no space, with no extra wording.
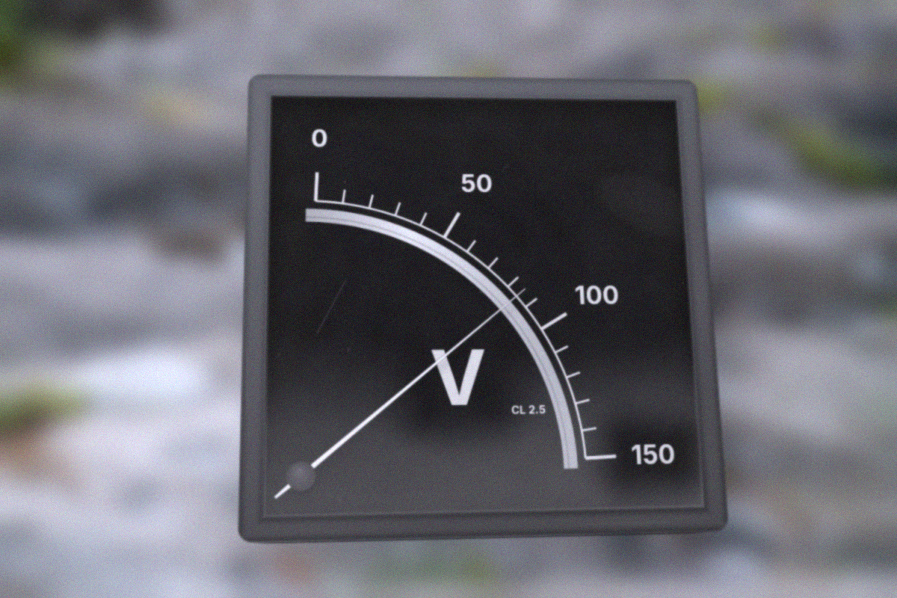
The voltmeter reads 85V
